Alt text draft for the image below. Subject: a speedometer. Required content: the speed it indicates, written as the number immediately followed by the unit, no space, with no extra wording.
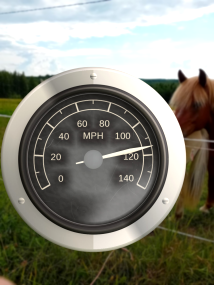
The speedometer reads 115mph
